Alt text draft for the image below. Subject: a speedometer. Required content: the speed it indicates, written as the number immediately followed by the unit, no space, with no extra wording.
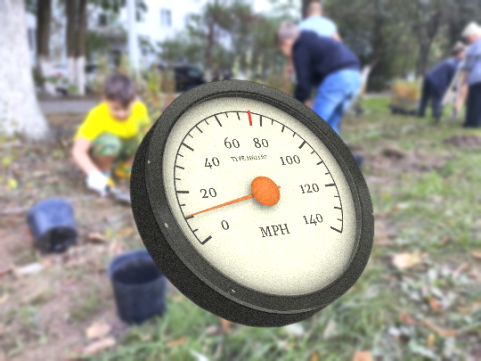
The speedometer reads 10mph
